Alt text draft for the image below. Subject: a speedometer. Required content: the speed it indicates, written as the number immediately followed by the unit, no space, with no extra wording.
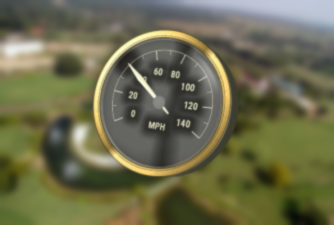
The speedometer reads 40mph
